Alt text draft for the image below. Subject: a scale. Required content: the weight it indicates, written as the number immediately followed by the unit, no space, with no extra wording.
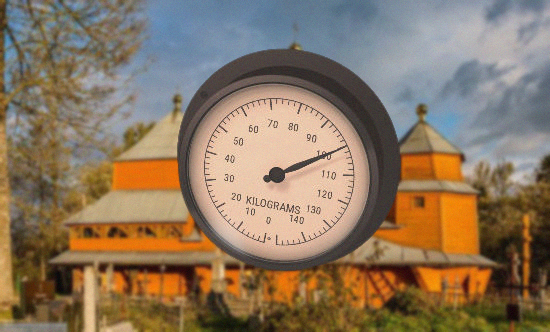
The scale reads 100kg
